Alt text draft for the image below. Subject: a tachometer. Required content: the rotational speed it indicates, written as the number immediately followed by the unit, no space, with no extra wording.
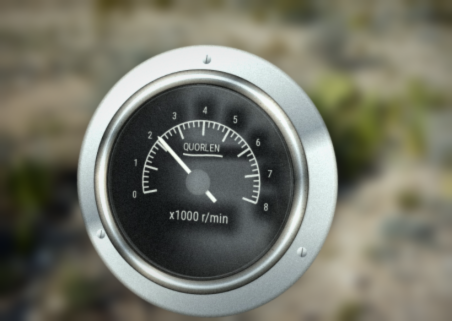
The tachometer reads 2200rpm
